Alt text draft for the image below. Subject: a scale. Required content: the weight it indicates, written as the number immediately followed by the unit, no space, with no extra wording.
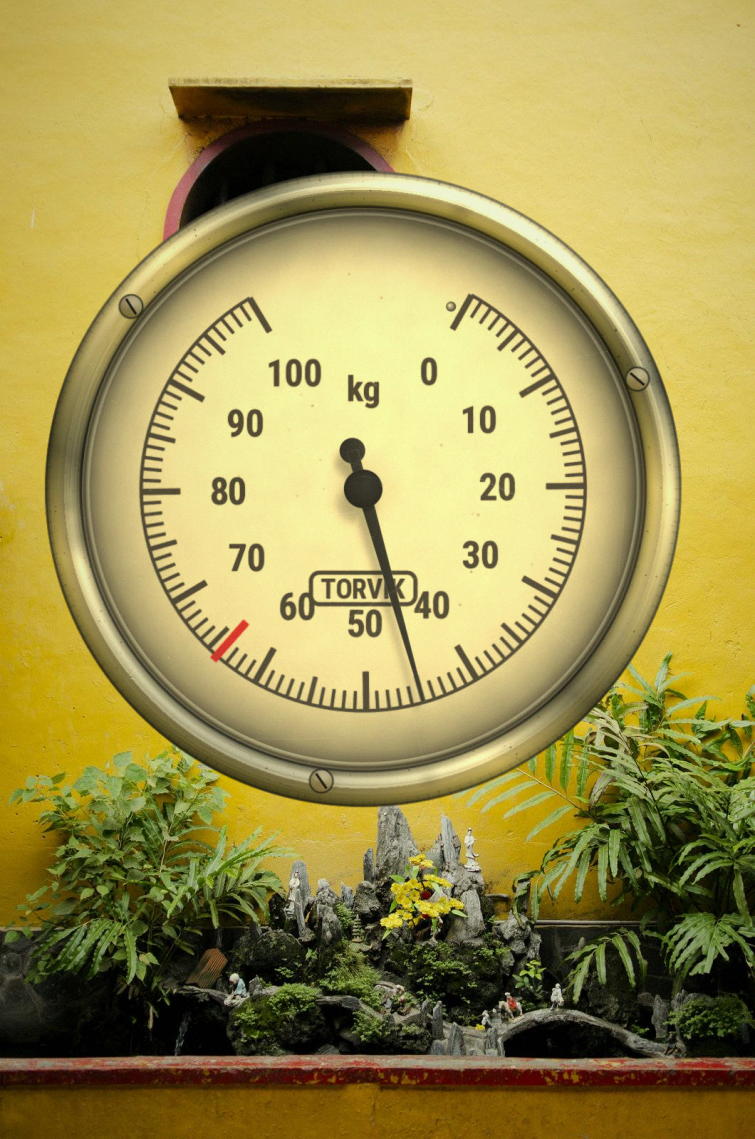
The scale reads 45kg
